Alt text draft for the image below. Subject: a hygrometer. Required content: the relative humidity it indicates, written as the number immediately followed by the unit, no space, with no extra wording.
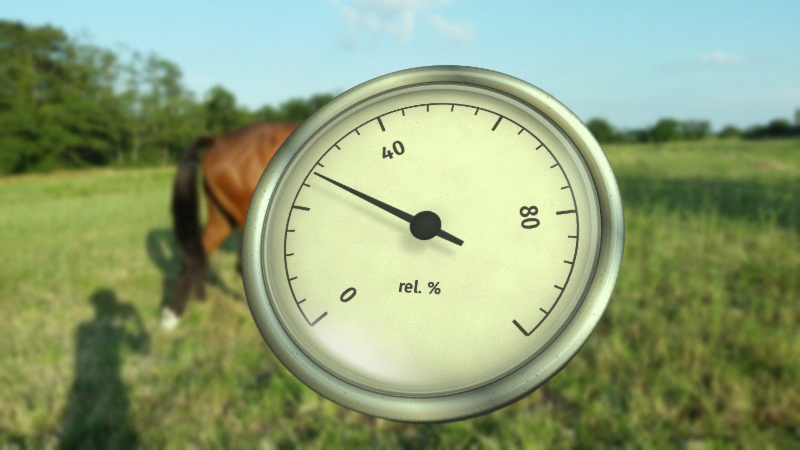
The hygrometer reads 26%
